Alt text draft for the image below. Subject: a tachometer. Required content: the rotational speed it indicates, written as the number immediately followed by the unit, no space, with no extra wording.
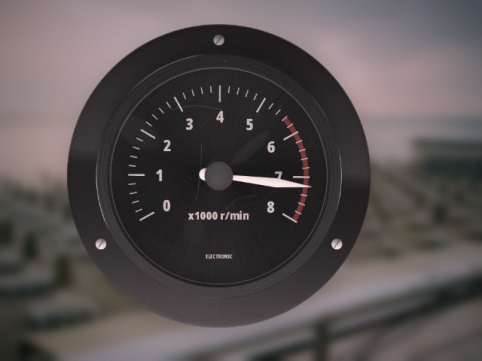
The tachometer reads 7200rpm
